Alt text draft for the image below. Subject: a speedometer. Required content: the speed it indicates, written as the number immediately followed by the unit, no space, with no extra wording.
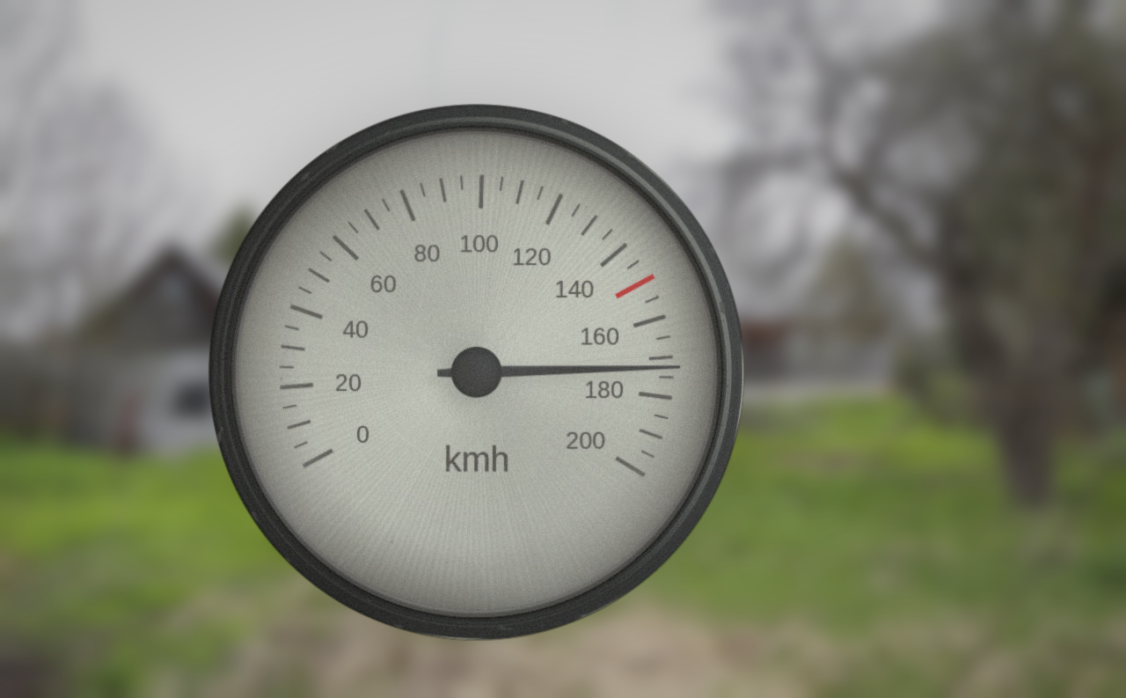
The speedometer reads 172.5km/h
